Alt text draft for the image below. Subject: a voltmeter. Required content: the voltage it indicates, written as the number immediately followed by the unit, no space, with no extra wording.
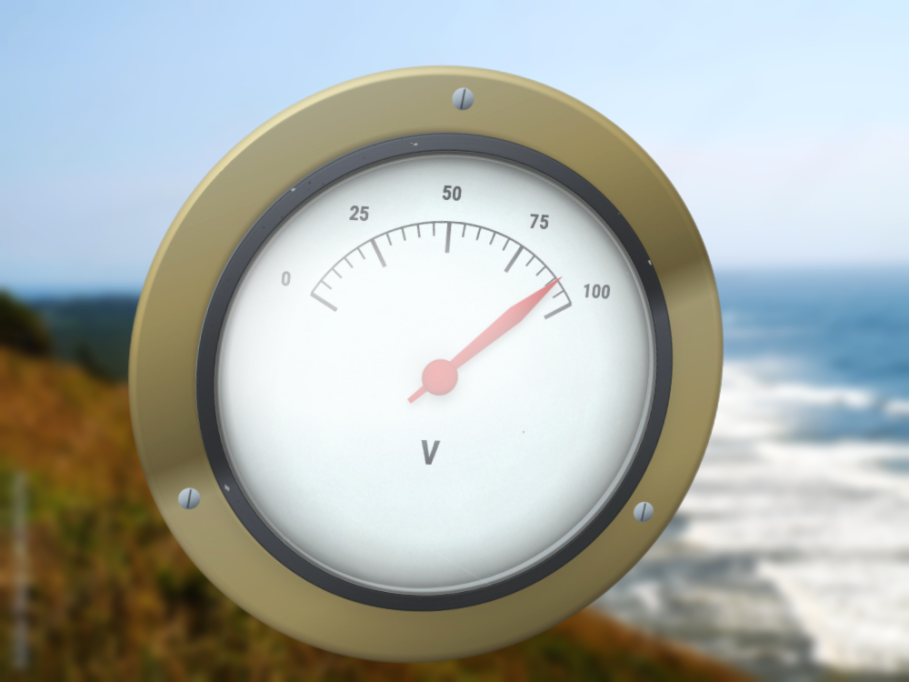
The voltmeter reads 90V
